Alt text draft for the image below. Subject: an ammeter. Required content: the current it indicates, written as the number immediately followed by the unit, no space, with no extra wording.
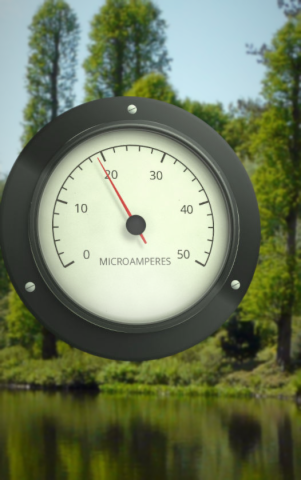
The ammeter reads 19µA
